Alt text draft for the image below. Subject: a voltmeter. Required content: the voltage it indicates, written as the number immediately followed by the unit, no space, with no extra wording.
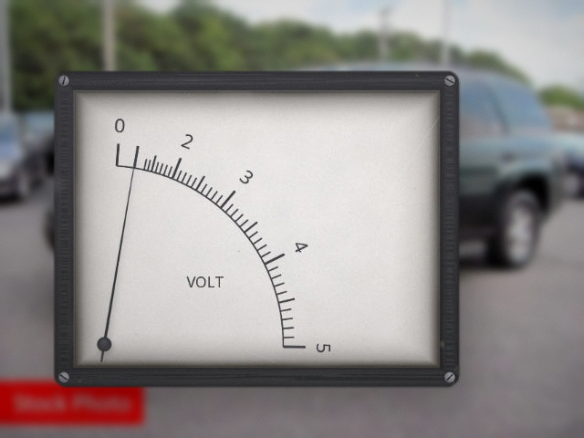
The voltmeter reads 1V
